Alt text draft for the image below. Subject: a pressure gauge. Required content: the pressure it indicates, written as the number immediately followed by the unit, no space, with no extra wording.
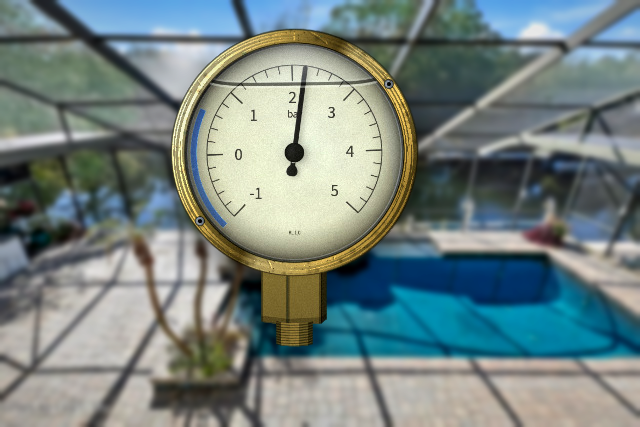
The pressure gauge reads 2.2bar
